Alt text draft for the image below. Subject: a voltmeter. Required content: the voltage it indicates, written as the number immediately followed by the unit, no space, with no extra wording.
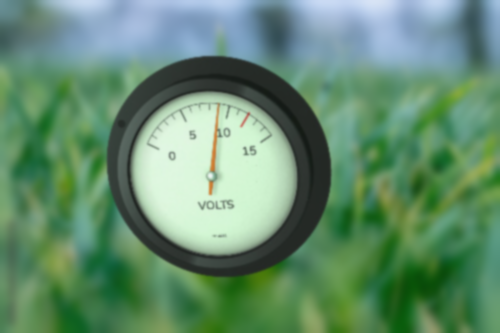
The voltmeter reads 9V
